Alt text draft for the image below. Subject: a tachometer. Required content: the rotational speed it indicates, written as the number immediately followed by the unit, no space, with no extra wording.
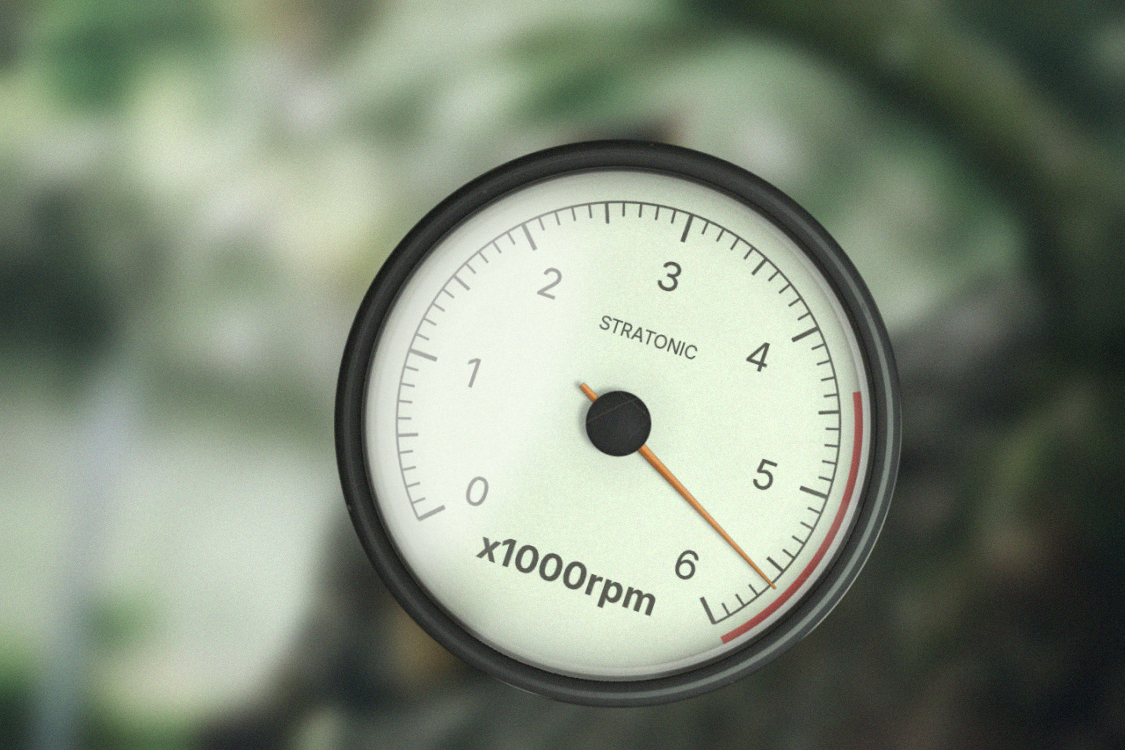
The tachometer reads 5600rpm
